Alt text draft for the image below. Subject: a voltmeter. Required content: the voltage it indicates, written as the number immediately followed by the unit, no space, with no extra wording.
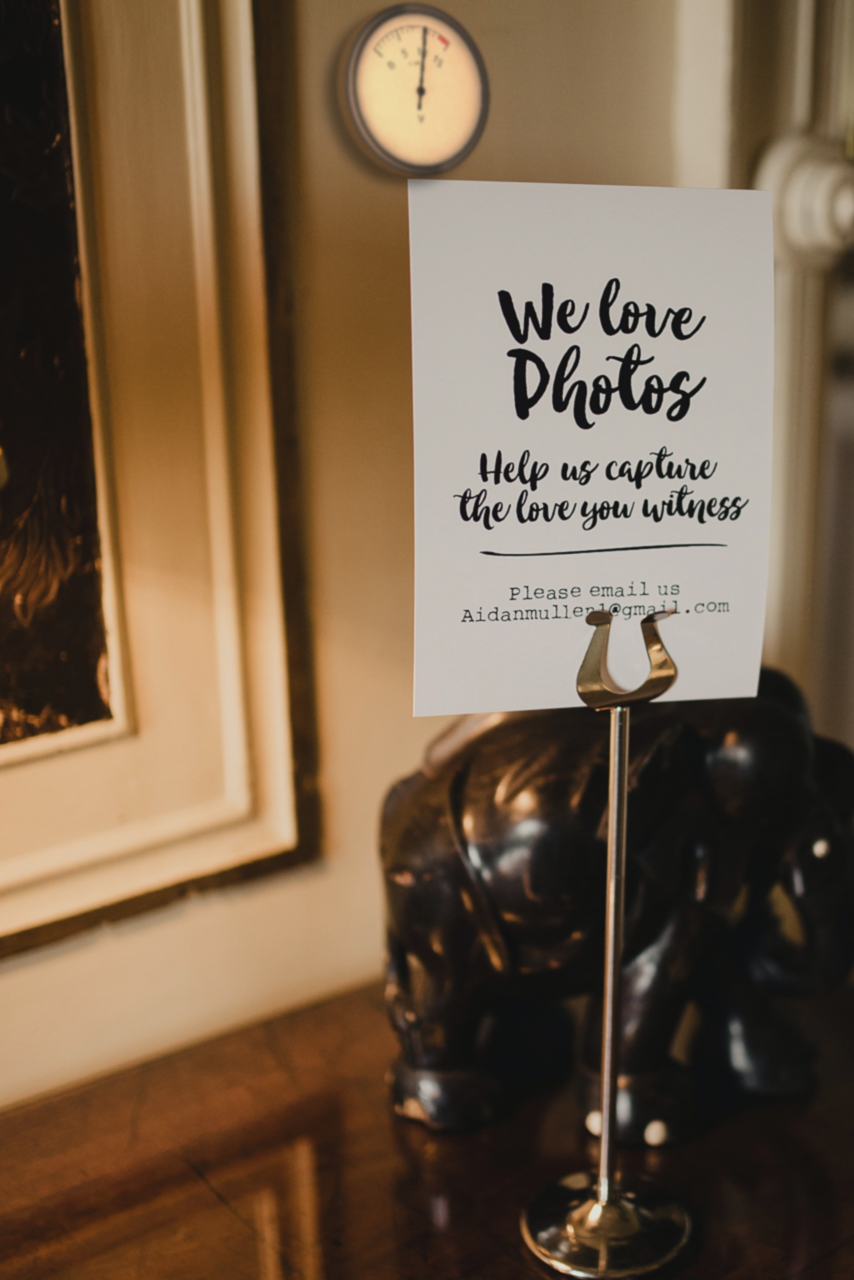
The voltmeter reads 10V
